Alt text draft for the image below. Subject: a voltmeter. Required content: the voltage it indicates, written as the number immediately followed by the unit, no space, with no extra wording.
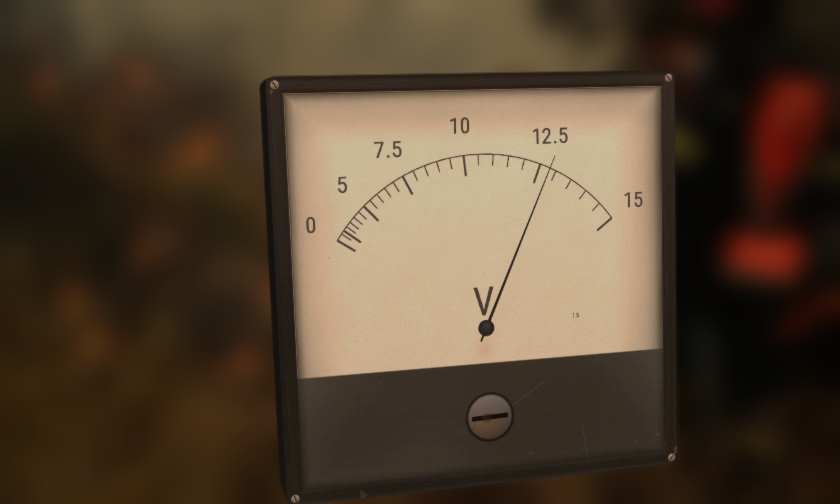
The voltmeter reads 12.75V
